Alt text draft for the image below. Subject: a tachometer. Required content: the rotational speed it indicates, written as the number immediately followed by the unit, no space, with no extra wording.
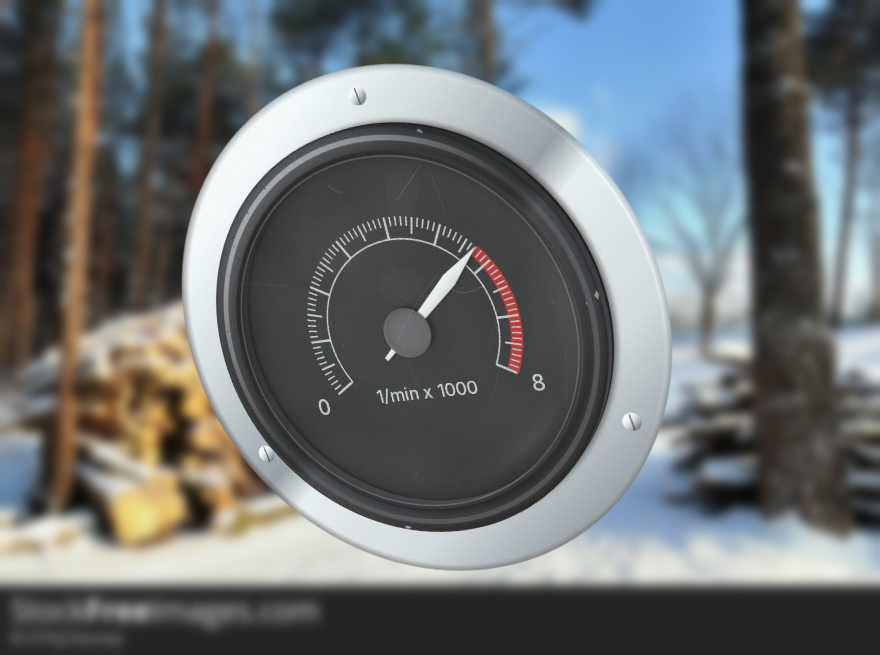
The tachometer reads 5700rpm
